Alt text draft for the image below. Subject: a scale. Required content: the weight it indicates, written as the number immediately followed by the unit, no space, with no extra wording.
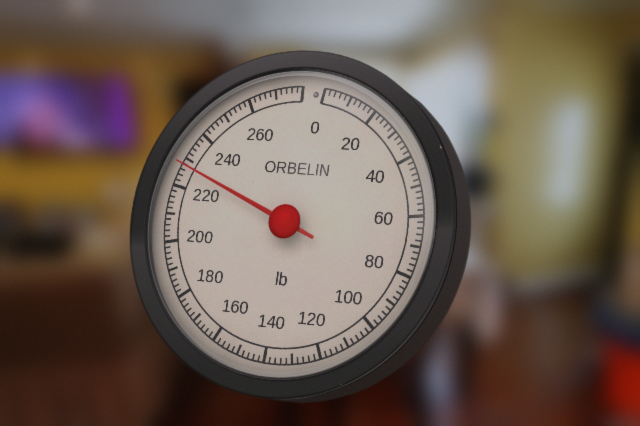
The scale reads 228lb
